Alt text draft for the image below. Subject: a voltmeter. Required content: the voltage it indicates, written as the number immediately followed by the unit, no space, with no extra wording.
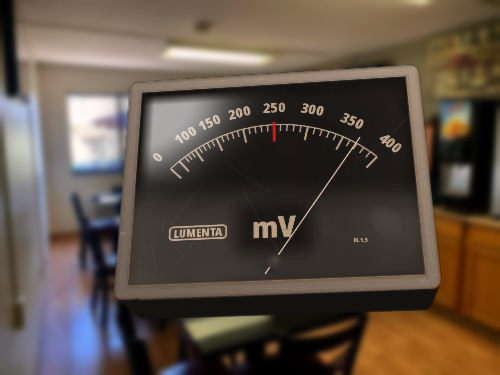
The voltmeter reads 370mV
